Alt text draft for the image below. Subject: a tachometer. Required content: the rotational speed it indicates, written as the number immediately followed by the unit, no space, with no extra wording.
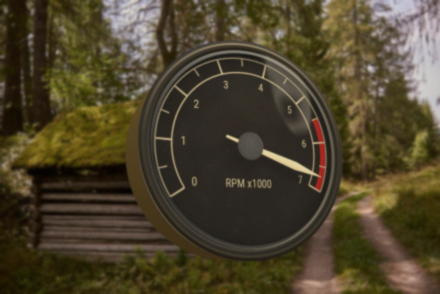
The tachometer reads 6750rpm
